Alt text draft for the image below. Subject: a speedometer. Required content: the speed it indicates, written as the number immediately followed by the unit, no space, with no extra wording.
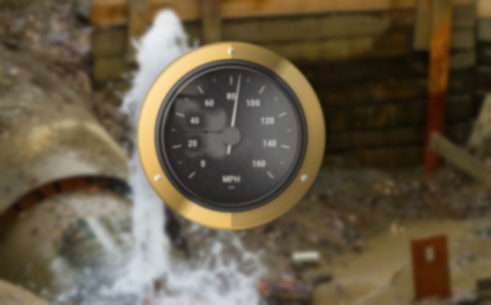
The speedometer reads 85mph
